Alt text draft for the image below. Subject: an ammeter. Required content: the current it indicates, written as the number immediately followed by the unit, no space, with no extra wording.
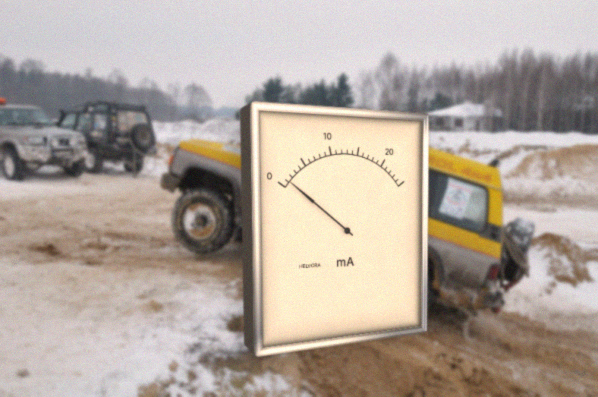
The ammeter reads 1mA
